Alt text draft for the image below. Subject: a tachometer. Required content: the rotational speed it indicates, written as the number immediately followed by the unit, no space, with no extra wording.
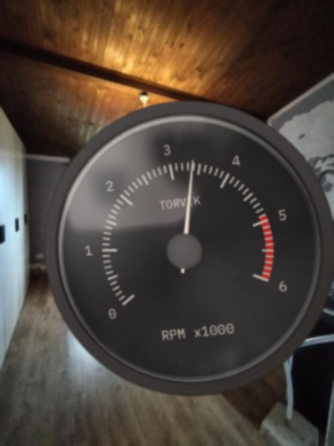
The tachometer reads 3400rpm
